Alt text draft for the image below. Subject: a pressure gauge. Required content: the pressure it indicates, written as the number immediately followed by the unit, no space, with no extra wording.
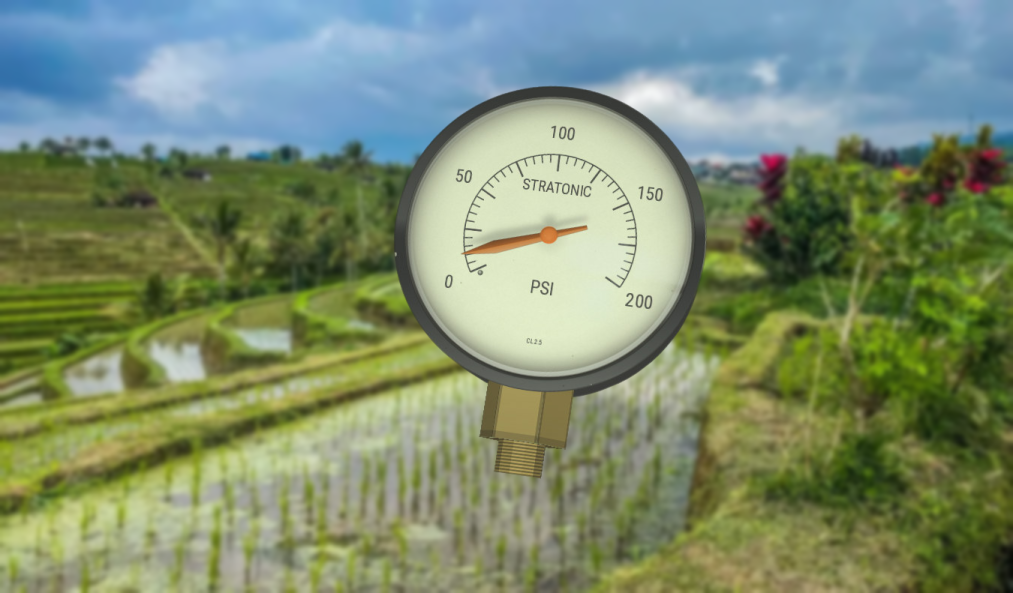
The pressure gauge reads 10psi
